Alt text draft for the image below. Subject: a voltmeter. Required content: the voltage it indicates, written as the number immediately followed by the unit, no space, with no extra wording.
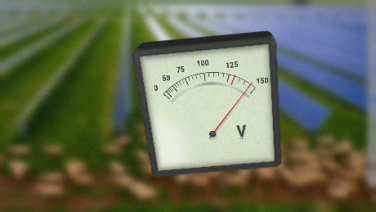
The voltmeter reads 145V
